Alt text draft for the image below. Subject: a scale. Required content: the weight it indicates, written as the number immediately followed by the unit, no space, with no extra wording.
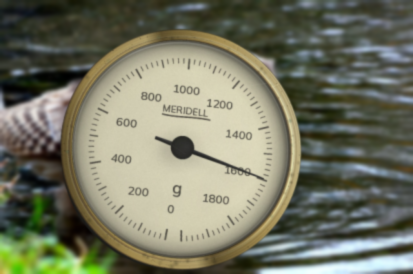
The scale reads 1600g
